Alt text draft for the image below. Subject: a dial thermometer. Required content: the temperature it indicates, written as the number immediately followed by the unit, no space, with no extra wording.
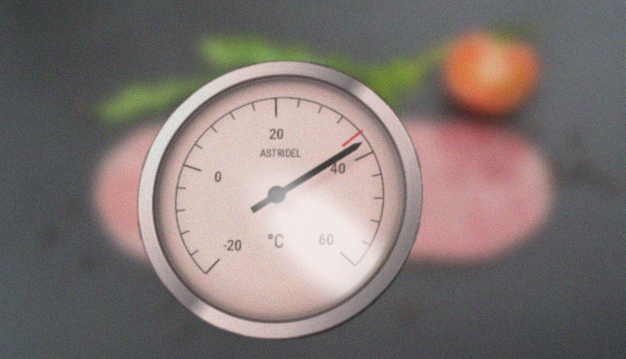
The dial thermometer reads 38°C
